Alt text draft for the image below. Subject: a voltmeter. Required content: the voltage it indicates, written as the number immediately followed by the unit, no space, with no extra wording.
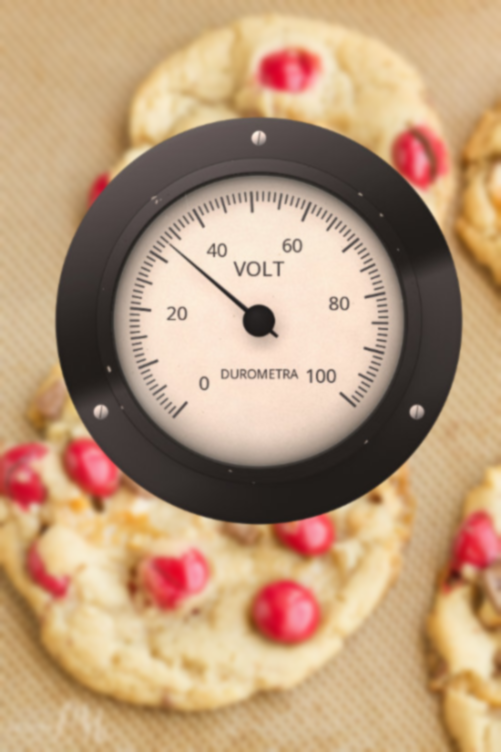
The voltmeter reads 33V
